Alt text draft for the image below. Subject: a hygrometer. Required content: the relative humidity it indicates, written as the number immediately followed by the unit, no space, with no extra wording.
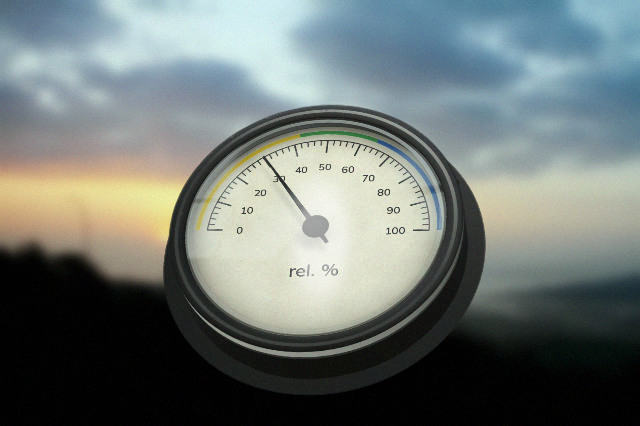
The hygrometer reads 30%
